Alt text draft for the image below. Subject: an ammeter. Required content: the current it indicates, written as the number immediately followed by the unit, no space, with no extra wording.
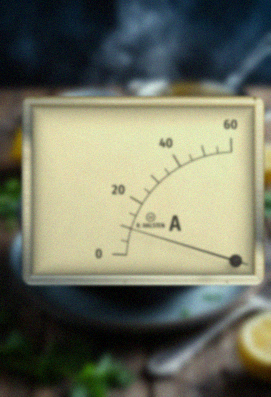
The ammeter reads 10A
